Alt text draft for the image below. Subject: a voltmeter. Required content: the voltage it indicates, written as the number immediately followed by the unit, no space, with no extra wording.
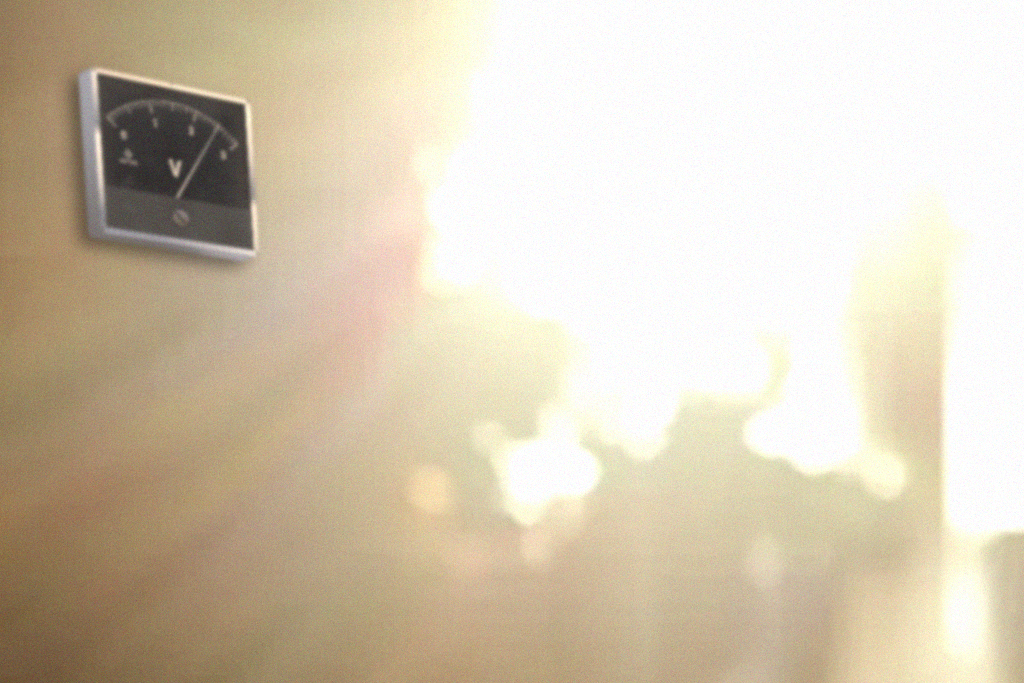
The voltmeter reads 2.5V
